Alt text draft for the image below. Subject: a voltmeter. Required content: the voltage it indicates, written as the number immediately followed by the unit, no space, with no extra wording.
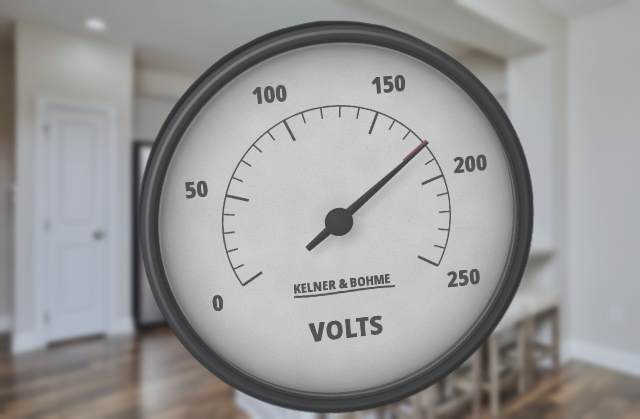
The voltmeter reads 180V
